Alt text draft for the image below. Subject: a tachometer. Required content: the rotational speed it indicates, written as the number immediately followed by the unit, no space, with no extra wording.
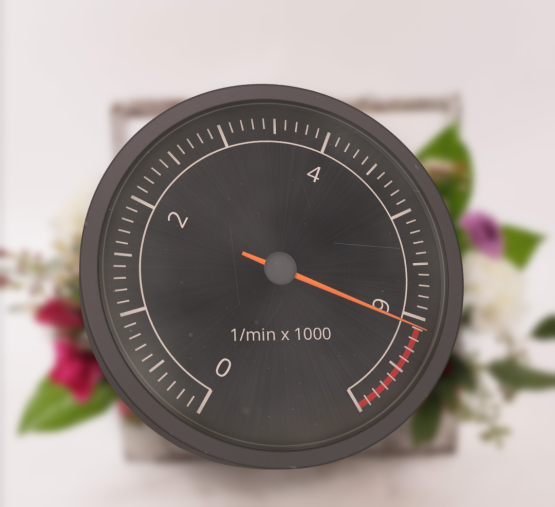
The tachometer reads 6100rpm
